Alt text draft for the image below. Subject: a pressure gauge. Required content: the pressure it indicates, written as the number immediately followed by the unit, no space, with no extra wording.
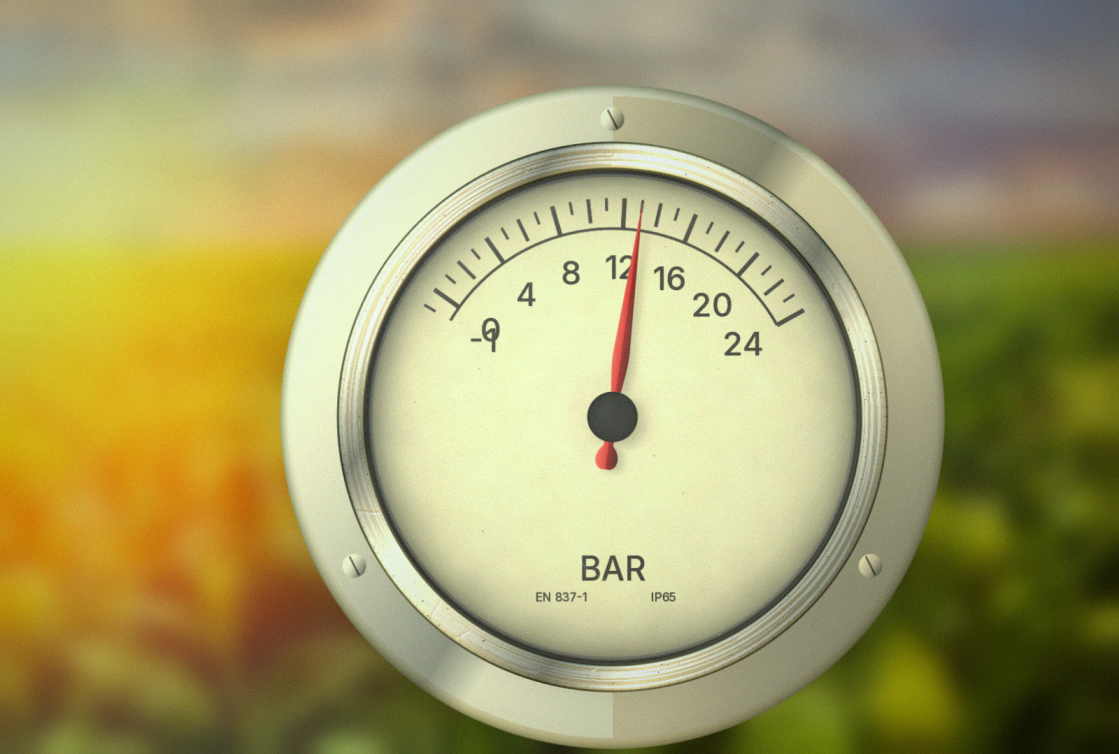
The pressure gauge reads 13bar
